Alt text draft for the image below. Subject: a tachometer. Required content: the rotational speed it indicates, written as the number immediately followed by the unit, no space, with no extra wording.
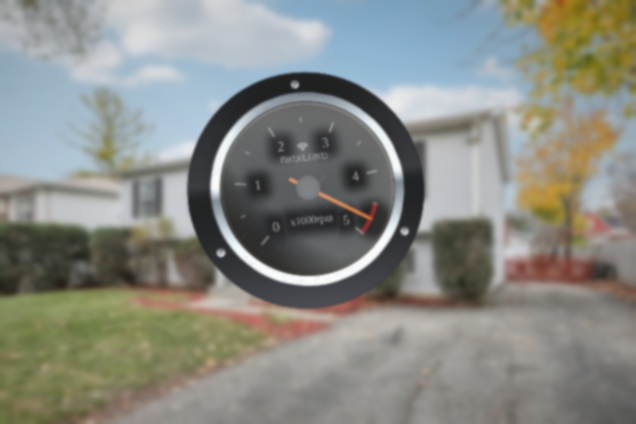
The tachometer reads 4750rpm
